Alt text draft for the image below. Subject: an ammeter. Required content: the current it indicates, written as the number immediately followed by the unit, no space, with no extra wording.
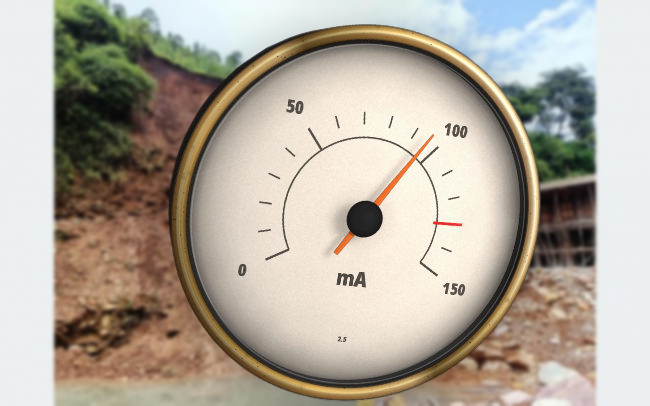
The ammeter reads 95mA
